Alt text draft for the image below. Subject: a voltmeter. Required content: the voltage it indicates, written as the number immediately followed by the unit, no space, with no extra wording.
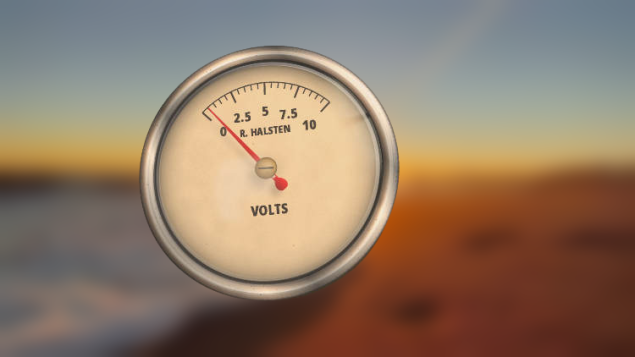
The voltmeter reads 0.5V
